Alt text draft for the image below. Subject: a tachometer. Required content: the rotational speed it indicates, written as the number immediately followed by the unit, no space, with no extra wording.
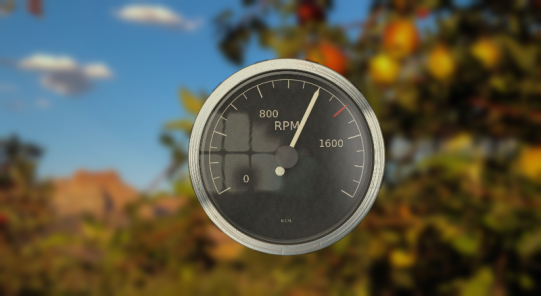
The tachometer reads 1200rpm
